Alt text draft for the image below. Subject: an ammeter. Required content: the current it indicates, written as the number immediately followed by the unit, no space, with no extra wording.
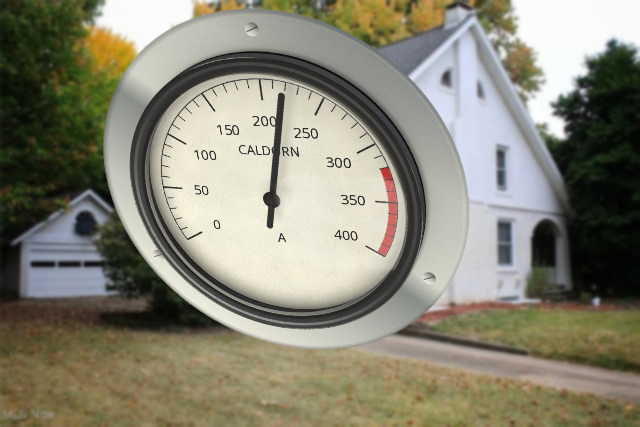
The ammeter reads 220A
